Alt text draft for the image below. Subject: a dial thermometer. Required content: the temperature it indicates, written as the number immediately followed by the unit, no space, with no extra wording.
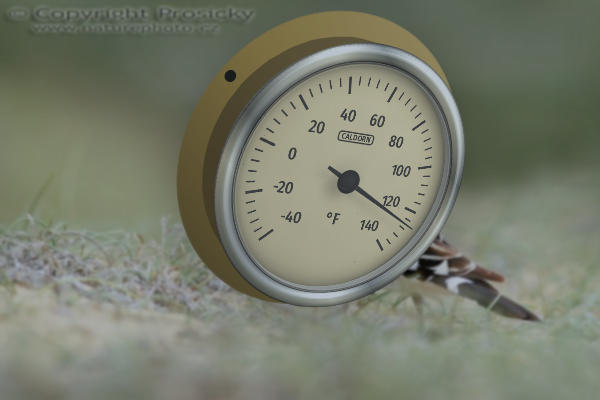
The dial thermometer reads 126°F
